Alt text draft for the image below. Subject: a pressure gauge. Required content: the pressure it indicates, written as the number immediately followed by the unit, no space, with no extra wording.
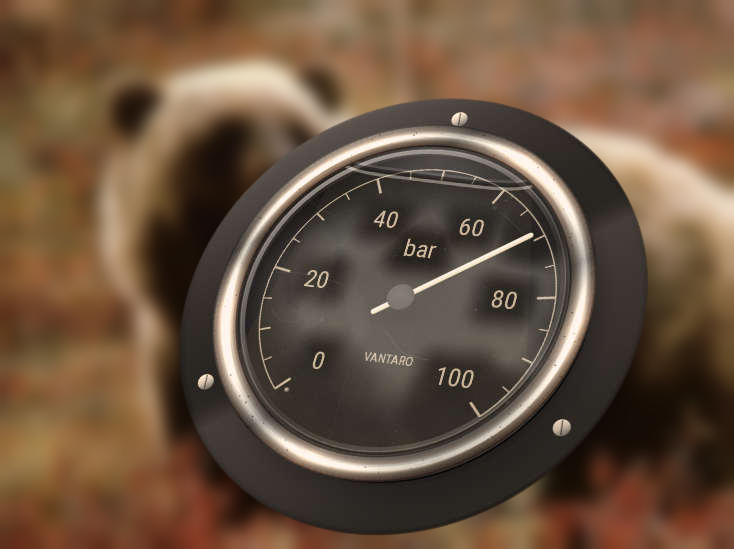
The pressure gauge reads 70bar
